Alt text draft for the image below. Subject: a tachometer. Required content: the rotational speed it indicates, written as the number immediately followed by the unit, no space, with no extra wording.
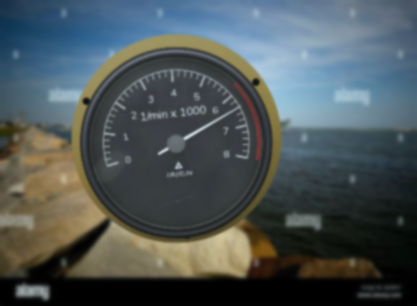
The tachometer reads 6400rpm
